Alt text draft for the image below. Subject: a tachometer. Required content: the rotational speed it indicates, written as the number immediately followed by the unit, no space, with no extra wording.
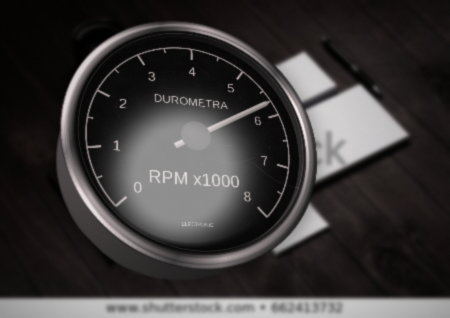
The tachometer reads 5750rpm
